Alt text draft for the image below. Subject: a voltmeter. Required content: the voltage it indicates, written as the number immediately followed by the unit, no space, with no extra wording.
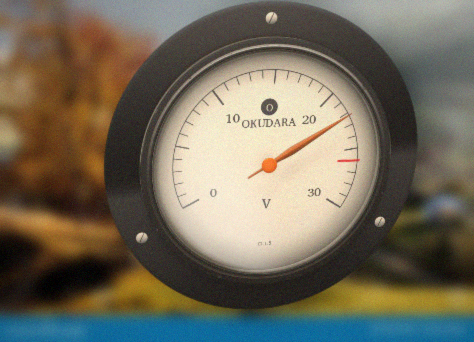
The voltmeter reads 22V
